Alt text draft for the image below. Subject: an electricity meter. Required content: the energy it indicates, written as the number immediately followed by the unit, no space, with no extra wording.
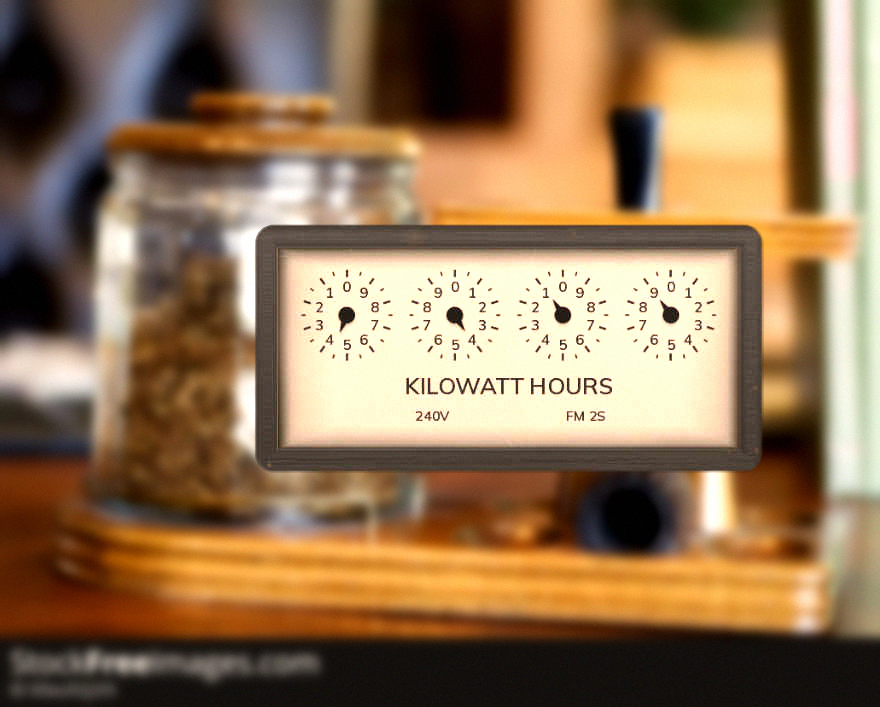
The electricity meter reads 4409kWh
